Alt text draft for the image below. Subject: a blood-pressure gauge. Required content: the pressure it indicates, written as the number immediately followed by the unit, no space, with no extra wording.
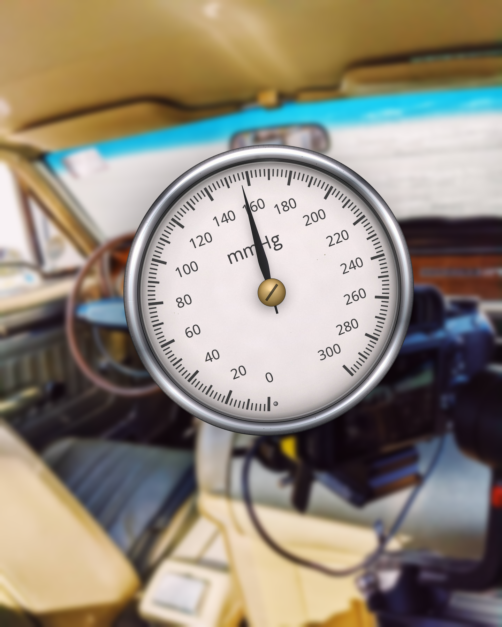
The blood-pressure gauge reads 156mmHg
